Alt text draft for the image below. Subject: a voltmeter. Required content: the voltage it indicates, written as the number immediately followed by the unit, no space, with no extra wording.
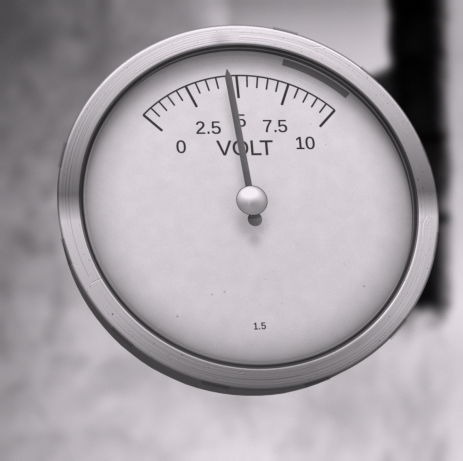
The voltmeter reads 4.5V
